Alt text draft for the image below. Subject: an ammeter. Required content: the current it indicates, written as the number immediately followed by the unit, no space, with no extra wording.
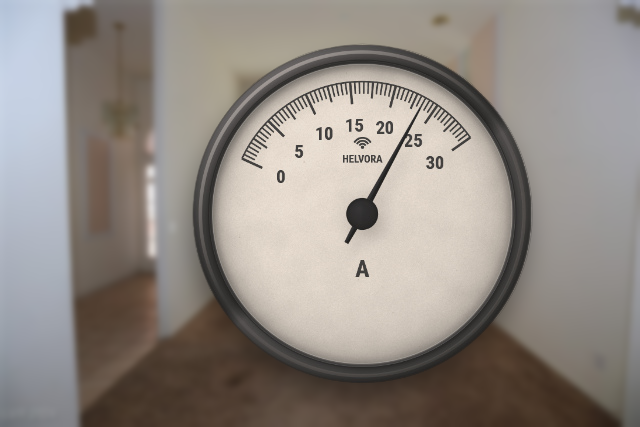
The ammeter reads 23.5A
